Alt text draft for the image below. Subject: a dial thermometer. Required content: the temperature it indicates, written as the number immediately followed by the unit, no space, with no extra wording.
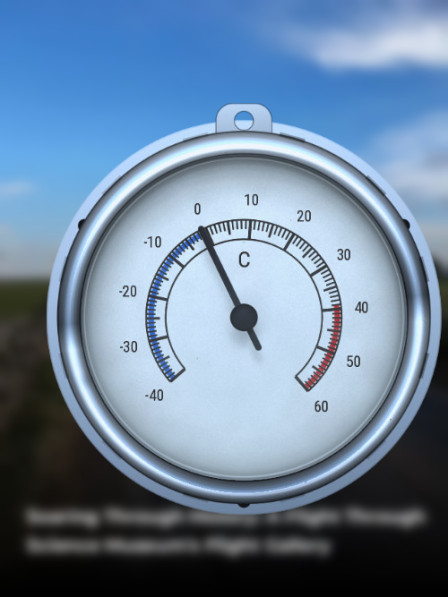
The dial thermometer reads -1°C
